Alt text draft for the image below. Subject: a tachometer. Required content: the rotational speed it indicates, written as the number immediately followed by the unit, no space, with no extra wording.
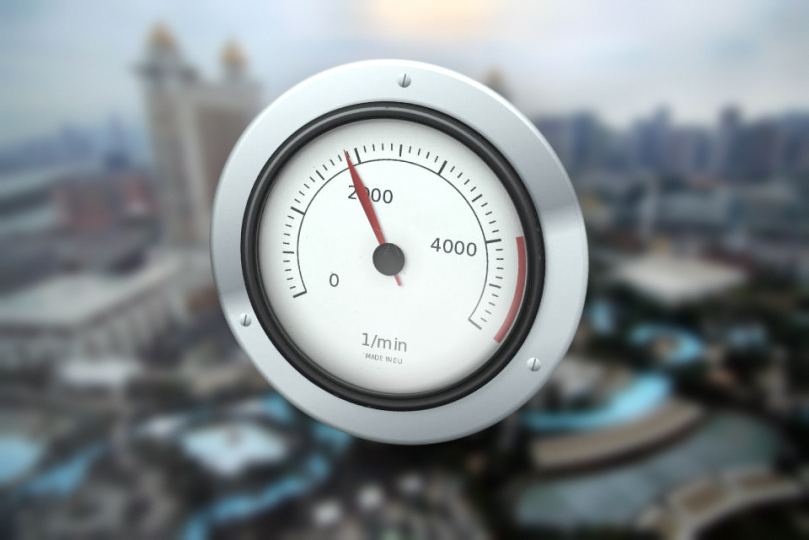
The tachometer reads 1900rpm
